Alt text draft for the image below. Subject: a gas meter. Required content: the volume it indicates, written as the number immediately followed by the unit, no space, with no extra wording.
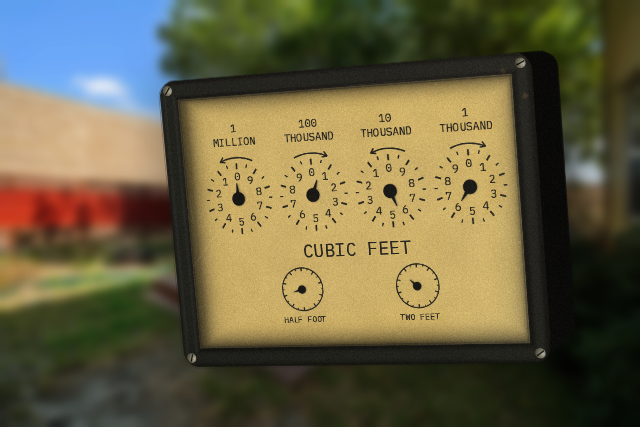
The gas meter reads 5600ft³
